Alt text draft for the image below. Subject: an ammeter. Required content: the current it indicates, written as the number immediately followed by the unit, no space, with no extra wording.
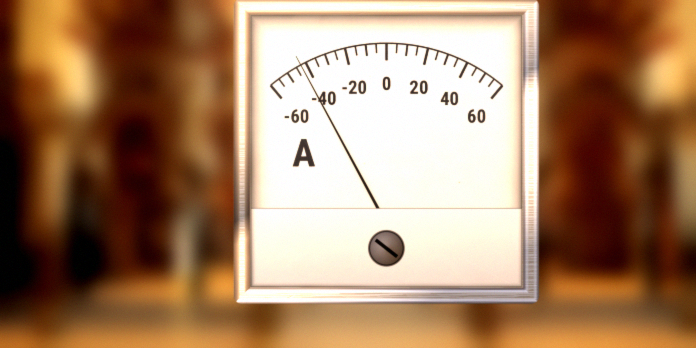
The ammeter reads -42.5A
